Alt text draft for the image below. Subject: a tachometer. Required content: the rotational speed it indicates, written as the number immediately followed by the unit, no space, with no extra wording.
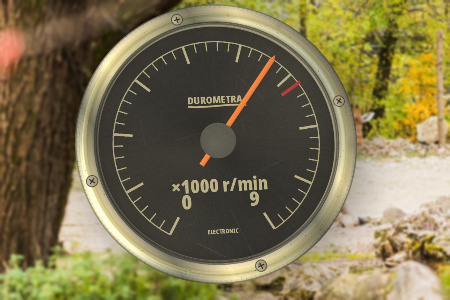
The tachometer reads 5600rpm
